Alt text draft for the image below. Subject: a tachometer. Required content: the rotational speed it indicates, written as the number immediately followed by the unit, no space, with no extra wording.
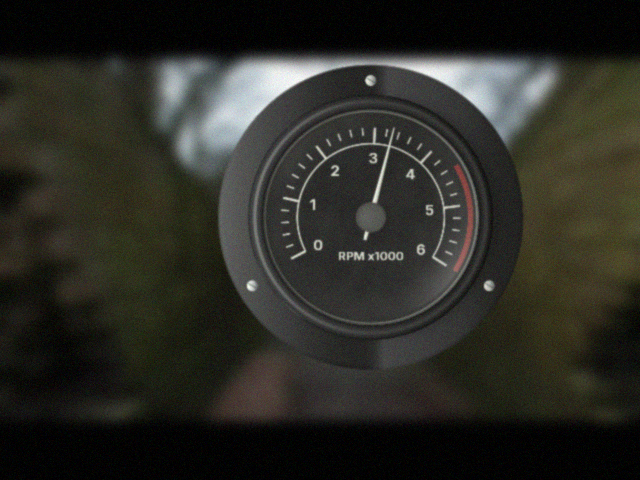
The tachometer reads 3300rpm
